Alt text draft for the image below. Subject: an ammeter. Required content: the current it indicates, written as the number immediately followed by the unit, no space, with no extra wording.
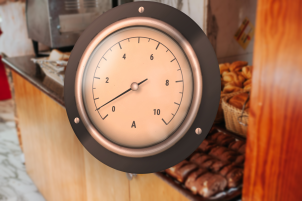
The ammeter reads 0.5A
